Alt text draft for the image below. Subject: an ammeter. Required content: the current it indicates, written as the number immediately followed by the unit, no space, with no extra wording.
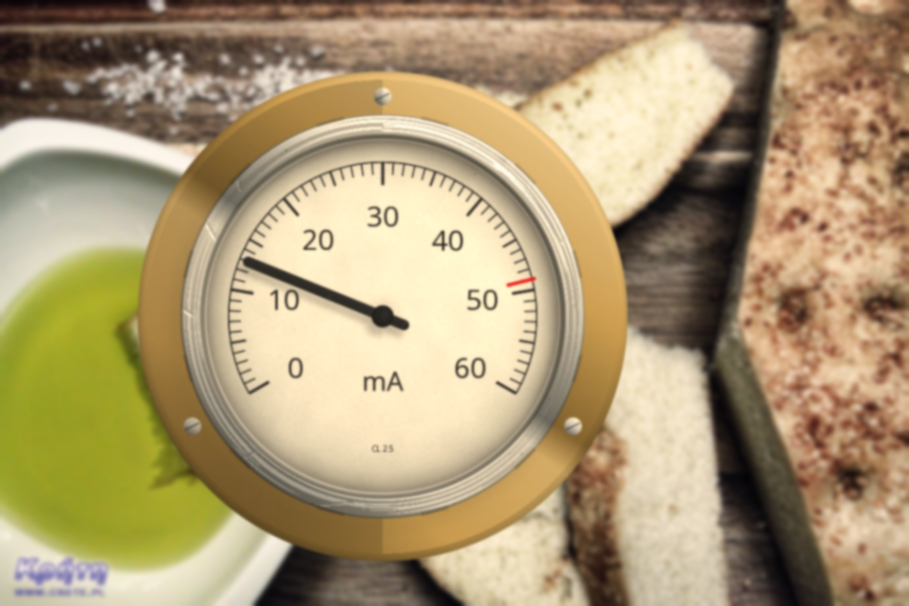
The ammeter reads 13mA
